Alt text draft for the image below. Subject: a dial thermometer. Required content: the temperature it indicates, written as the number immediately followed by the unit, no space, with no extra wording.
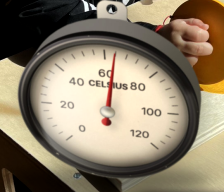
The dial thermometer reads 64°C
